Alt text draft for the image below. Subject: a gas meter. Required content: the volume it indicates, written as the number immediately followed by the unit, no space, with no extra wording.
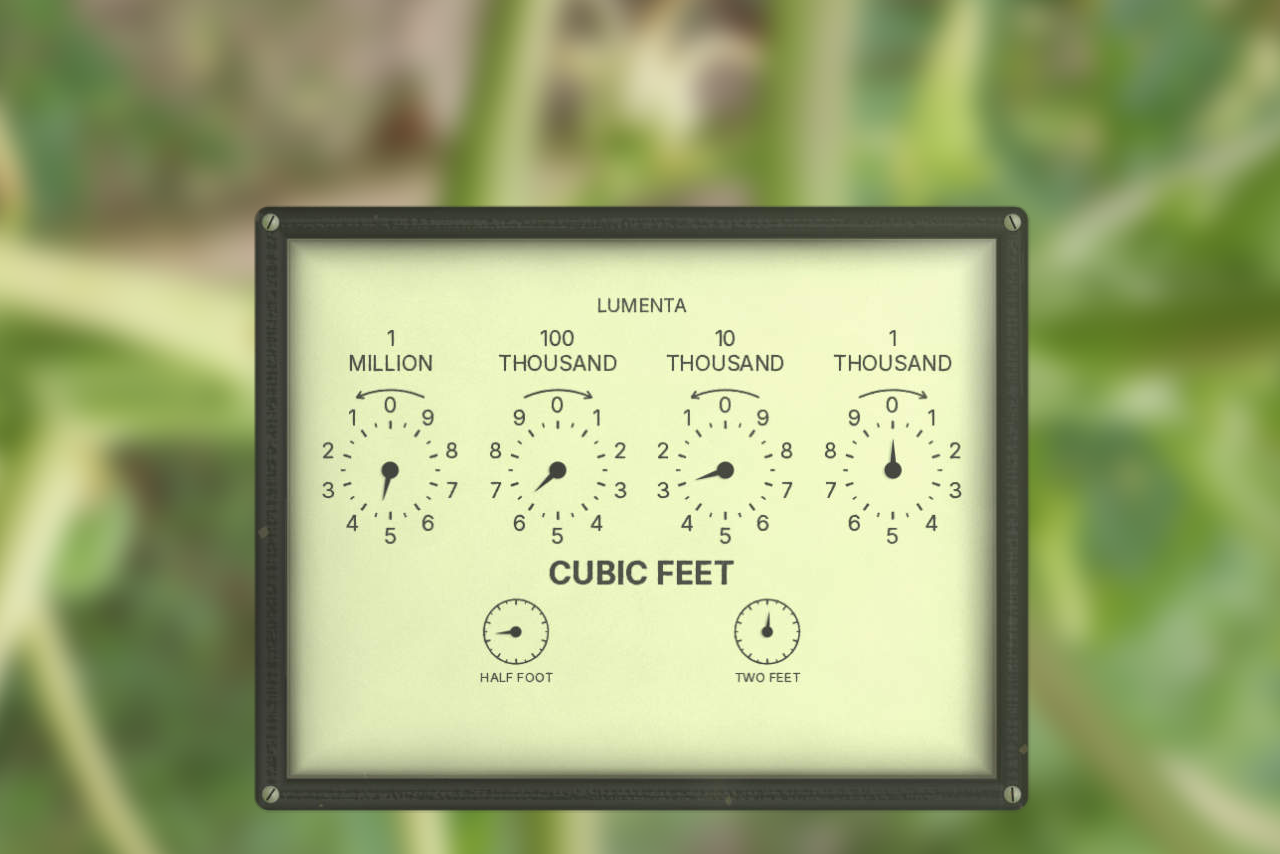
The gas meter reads 463000ft³
